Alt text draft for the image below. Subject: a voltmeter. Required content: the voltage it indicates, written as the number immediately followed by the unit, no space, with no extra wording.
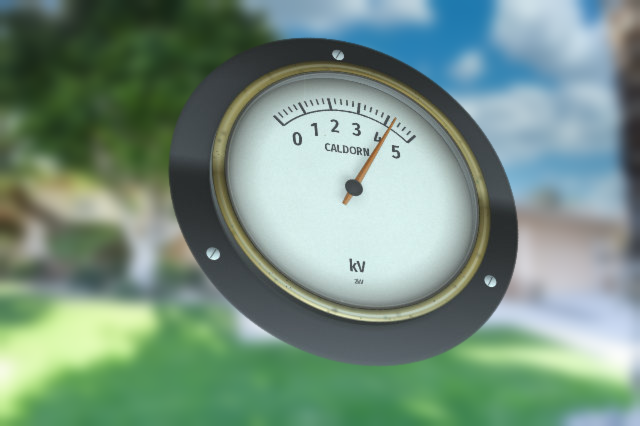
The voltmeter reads 4.2kV
